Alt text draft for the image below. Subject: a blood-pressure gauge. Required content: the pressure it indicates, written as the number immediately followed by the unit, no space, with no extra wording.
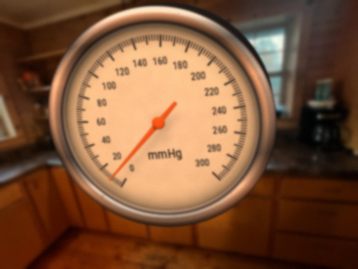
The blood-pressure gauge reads 10mmHg
